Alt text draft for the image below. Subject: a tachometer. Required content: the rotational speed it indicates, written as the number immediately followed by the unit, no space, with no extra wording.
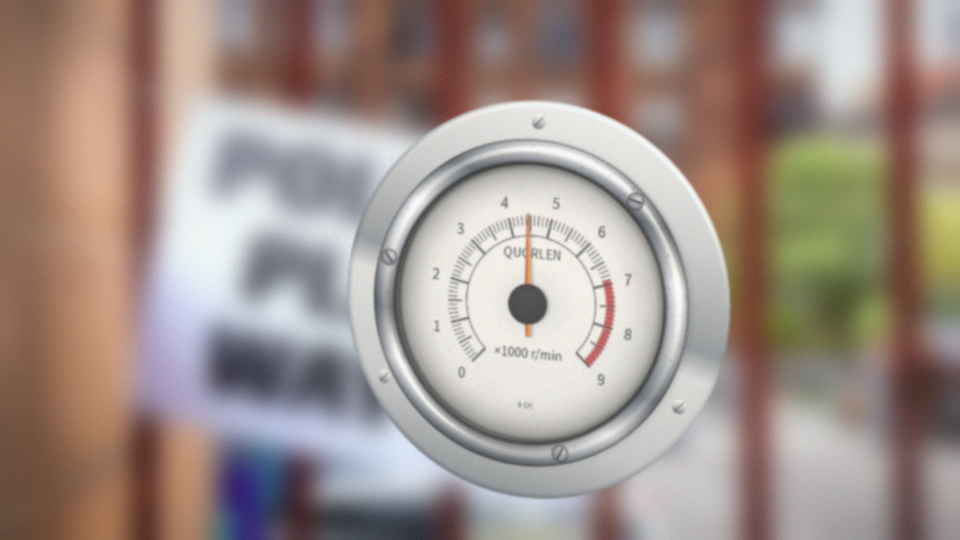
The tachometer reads 4500rpm
